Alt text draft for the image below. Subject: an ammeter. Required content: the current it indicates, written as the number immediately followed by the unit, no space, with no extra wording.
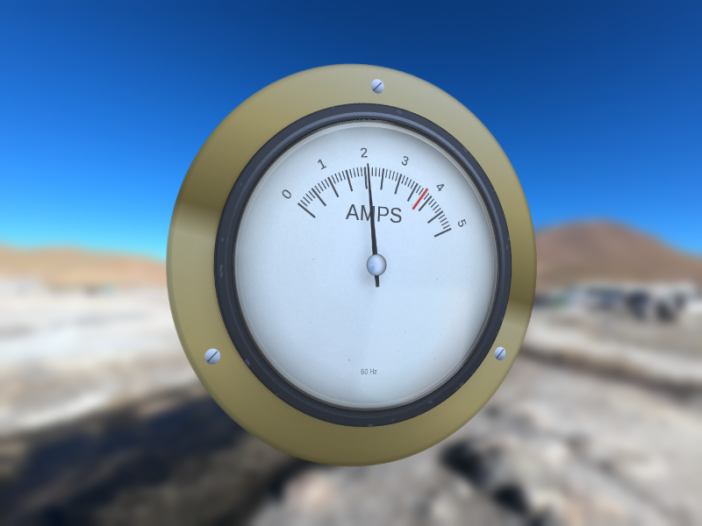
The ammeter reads 2A
